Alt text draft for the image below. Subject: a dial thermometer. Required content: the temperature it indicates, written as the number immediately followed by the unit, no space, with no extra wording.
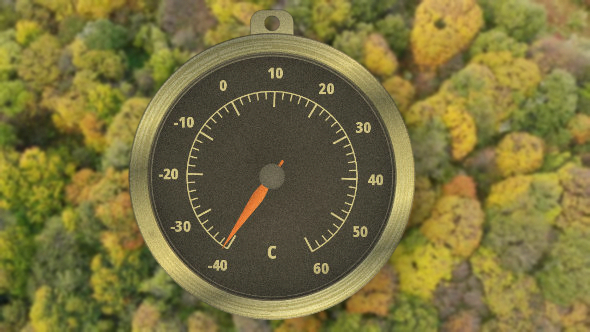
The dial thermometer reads -39°C
